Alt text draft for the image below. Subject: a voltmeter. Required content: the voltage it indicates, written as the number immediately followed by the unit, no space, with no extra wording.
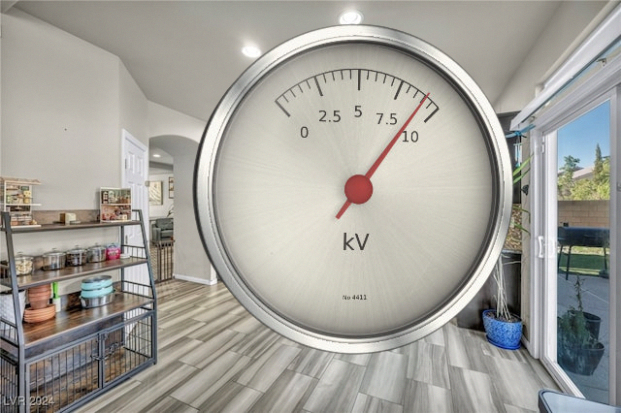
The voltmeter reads 9kV
